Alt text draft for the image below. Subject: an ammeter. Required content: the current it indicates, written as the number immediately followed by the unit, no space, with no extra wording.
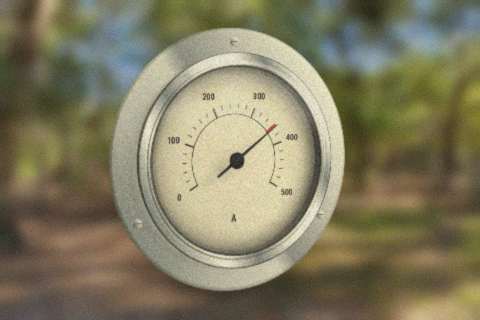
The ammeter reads 360A
